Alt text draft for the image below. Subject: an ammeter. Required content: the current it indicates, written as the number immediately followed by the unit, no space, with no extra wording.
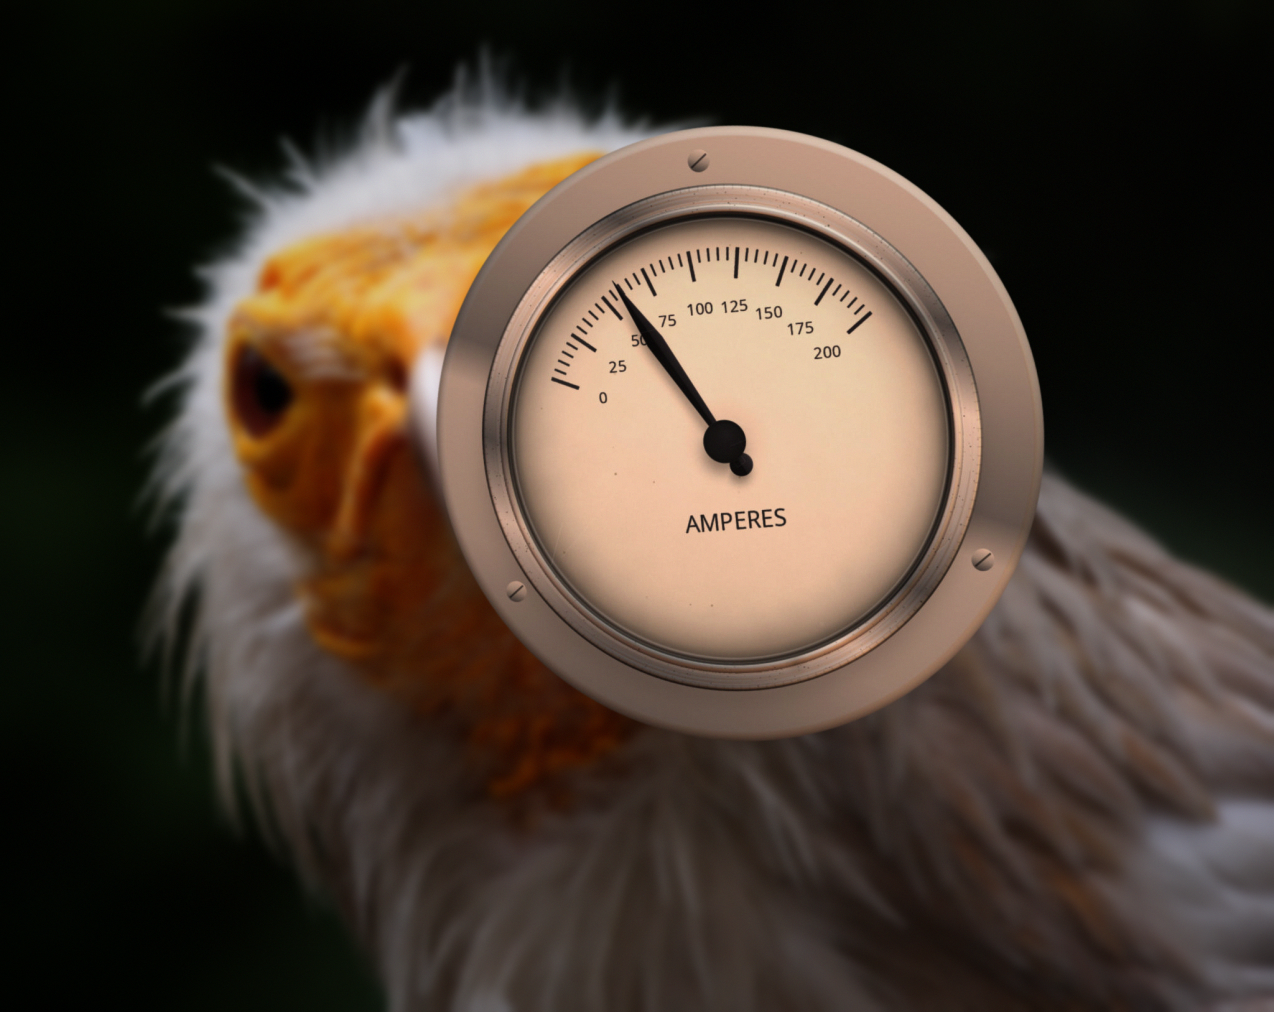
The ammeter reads 60A
